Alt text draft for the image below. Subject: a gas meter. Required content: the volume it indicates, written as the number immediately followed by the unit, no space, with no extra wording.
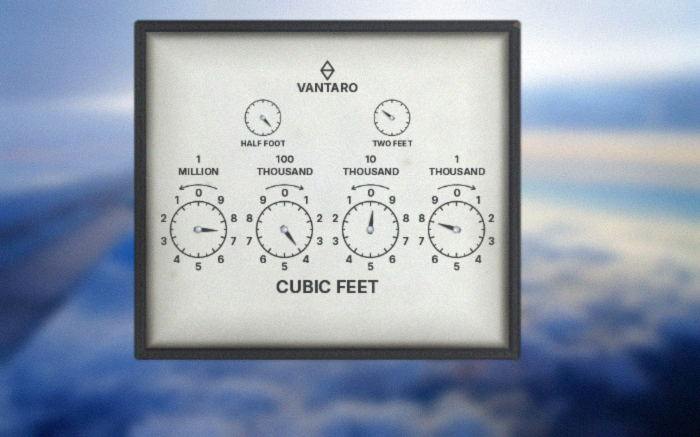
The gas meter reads 739800ft³
